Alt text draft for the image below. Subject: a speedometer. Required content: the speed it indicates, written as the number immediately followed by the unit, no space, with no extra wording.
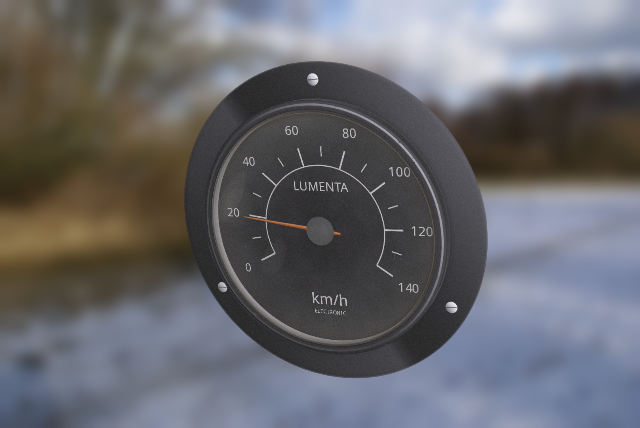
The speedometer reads 20km/h
